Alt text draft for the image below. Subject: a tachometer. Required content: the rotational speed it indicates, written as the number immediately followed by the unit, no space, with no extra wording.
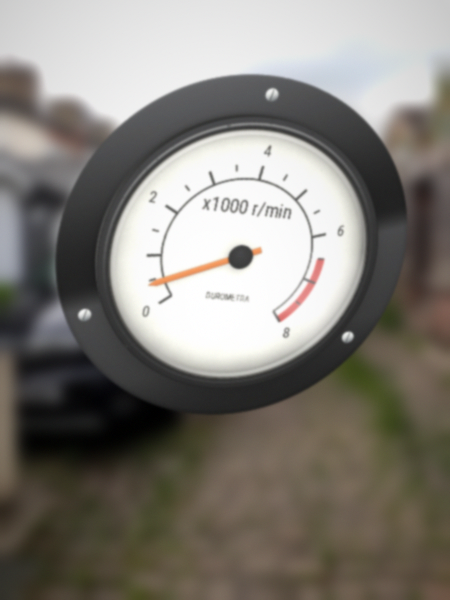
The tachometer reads 500rpm
